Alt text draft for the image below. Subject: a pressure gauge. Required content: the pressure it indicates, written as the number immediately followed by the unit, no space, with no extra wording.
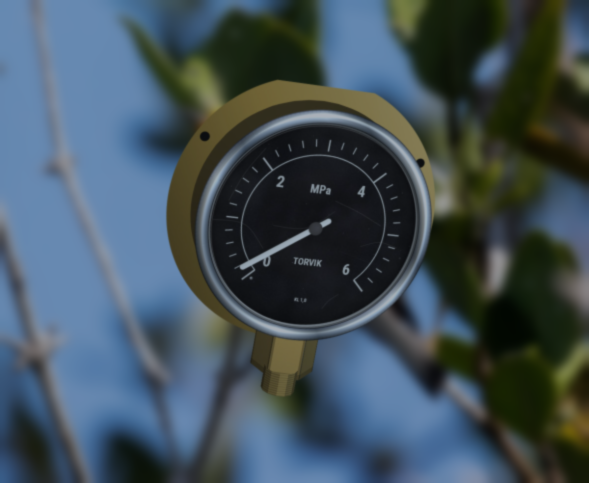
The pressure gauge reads 0.2MPa
